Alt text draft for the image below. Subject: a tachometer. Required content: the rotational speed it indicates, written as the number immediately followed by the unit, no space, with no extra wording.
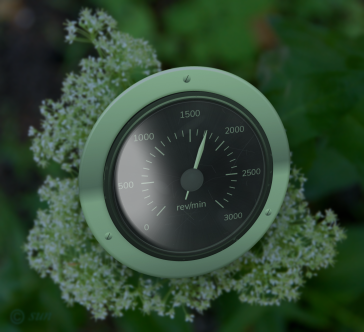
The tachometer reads 1700rpm
